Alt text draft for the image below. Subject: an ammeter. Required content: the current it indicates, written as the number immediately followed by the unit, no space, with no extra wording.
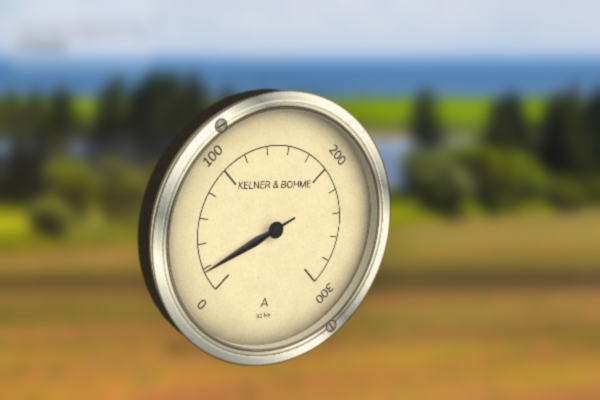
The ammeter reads 20A
